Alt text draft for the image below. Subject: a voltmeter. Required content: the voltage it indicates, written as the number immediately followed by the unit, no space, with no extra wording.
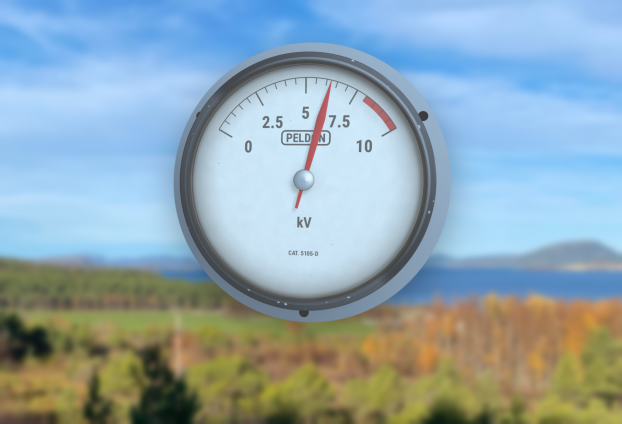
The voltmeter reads 6.25kV
